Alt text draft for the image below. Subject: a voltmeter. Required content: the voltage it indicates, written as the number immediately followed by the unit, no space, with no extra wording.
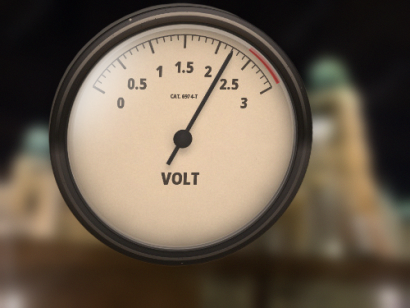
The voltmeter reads 2.2V
